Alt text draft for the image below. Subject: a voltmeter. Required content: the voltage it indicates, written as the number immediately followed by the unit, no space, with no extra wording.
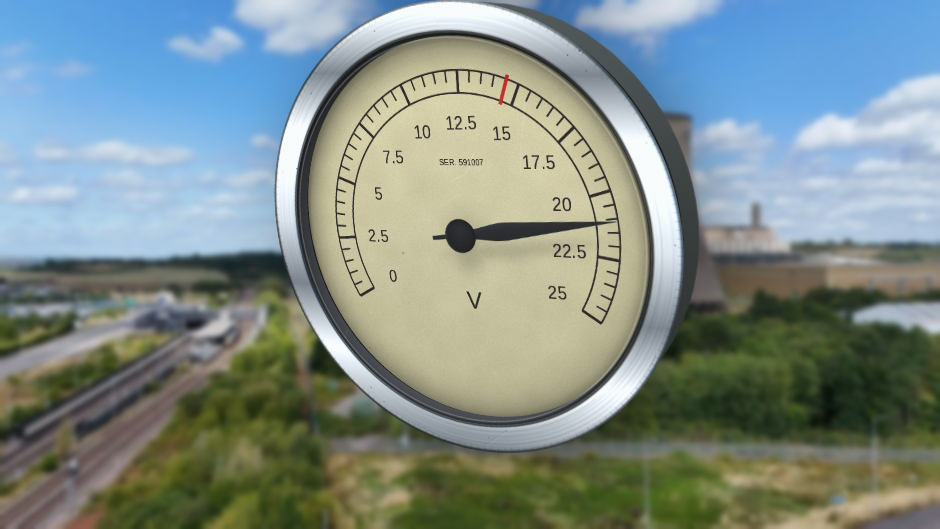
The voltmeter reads 21V
